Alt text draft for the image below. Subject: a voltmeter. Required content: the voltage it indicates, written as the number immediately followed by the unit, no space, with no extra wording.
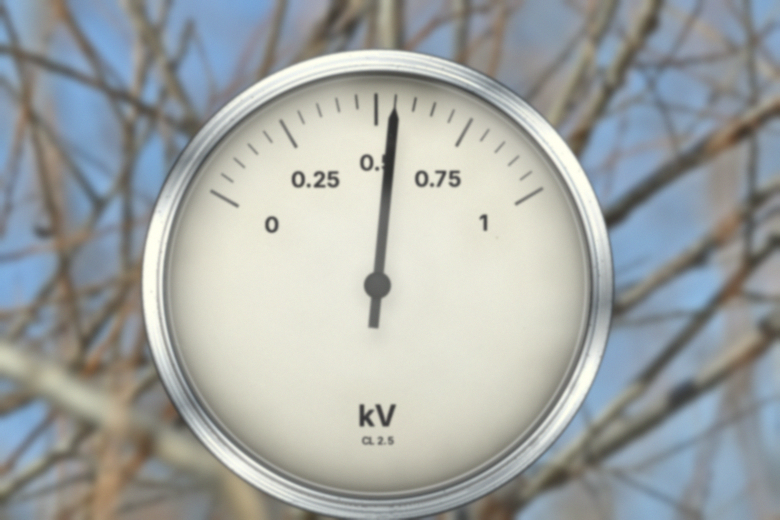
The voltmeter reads 0.55kV
